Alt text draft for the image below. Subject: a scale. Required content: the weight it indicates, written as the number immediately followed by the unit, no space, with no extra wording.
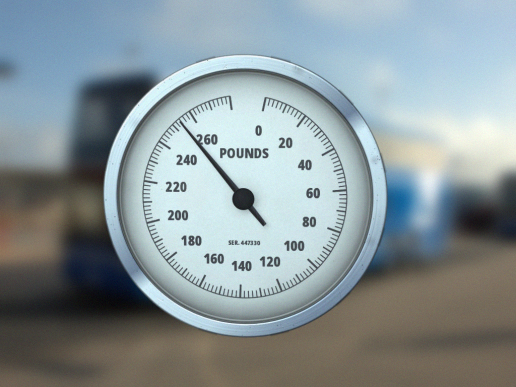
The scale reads 254lb
